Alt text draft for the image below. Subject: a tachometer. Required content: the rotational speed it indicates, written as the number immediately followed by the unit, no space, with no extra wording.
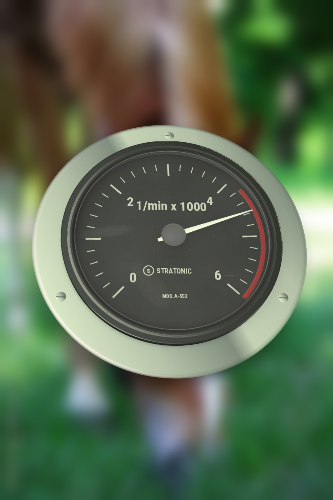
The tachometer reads 4600rpm
